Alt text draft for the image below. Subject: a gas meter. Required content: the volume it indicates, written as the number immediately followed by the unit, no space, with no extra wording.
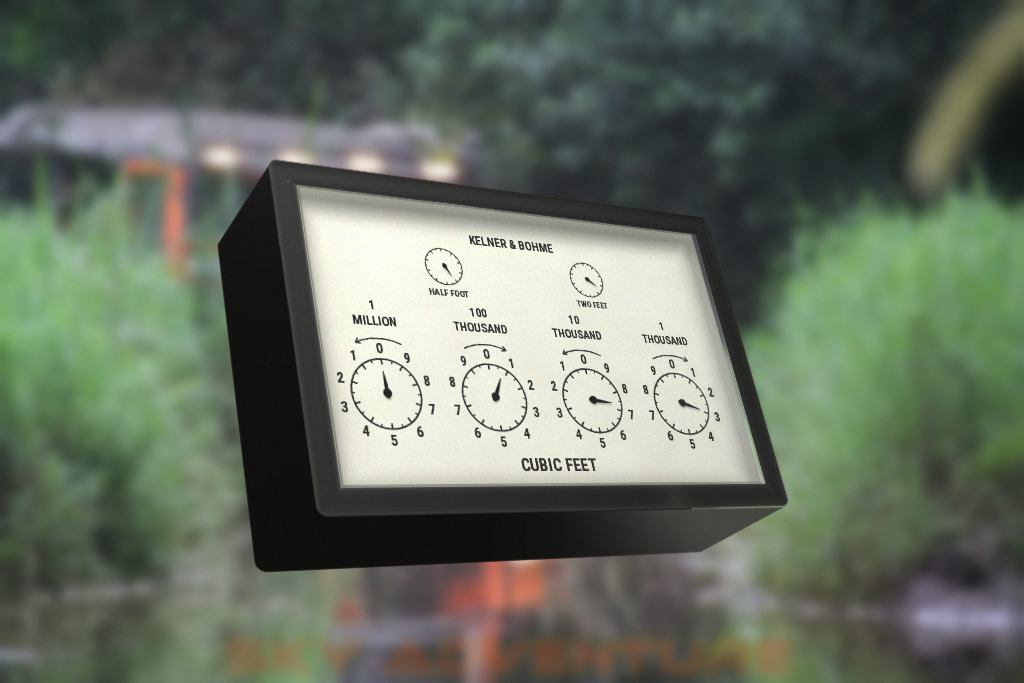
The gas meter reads 7300ft³
